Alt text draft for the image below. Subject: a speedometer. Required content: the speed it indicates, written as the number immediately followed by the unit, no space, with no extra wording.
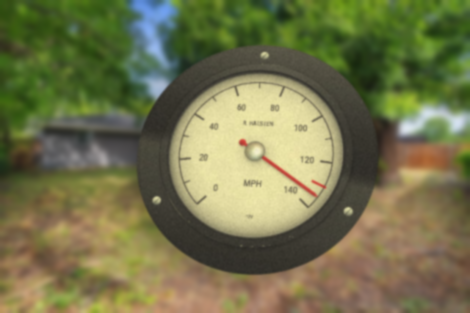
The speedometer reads 135mph
